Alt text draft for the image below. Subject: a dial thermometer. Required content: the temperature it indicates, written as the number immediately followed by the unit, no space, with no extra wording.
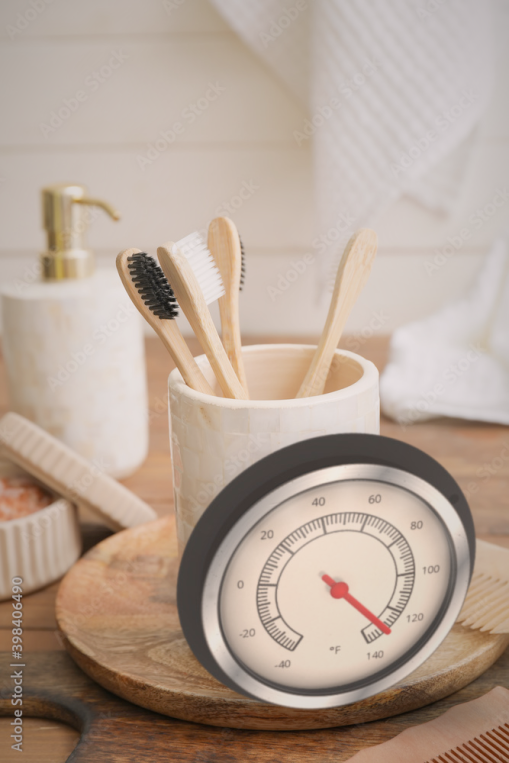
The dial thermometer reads 130°F
